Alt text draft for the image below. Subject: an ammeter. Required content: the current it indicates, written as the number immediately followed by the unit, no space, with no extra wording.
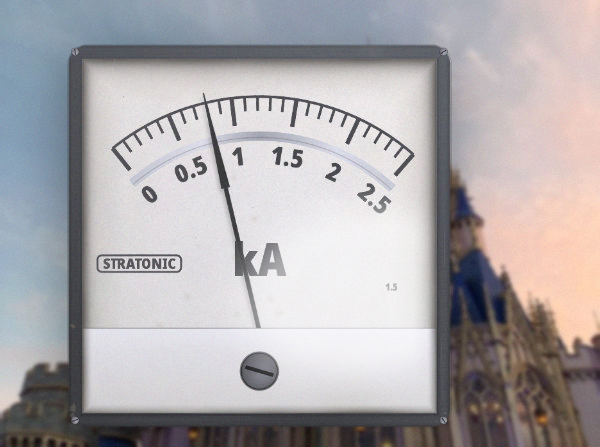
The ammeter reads 0.8kA
